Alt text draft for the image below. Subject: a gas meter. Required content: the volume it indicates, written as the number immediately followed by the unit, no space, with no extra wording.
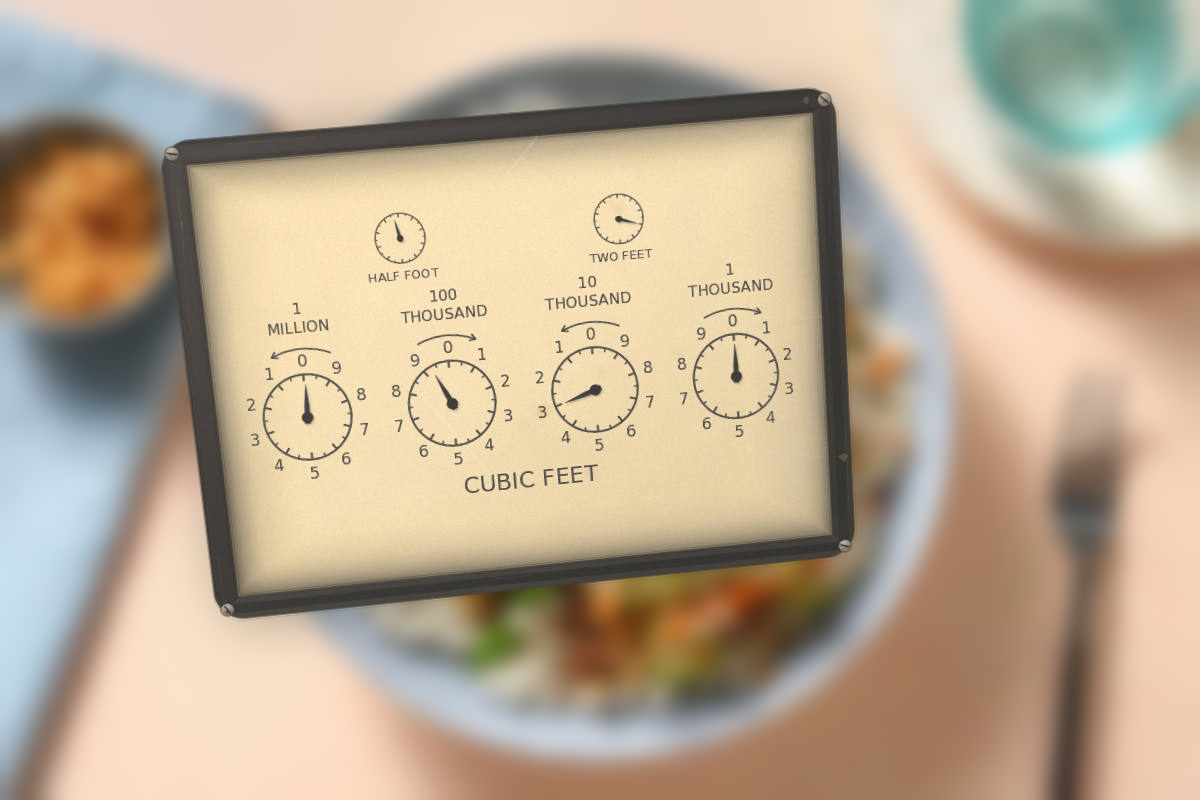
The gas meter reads 993000ft³
